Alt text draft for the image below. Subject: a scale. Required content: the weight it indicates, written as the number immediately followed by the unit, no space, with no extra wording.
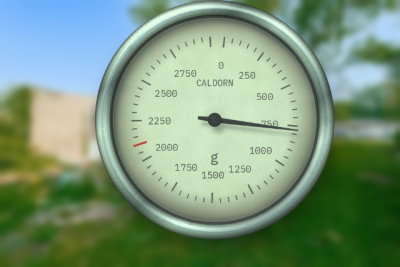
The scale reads 775g
